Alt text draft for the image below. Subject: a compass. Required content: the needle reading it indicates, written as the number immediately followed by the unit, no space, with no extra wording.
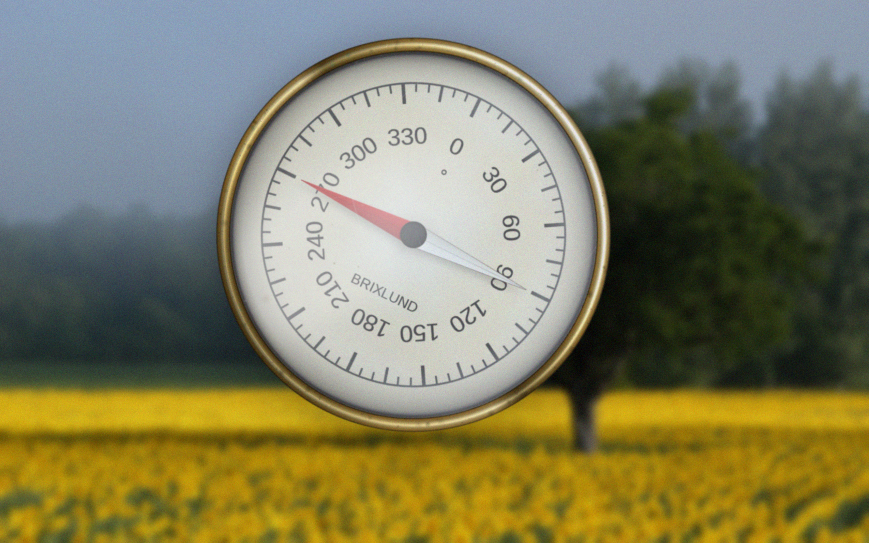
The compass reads 270°
